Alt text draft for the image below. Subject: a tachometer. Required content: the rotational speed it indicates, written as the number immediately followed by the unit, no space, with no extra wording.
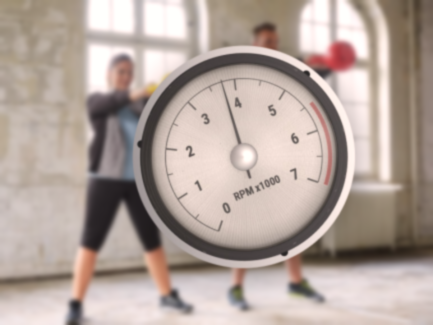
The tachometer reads 3750rpm
